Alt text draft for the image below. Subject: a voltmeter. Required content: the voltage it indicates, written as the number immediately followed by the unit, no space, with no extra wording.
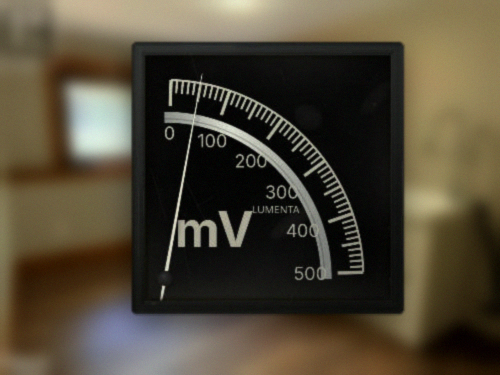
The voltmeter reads 50mV
